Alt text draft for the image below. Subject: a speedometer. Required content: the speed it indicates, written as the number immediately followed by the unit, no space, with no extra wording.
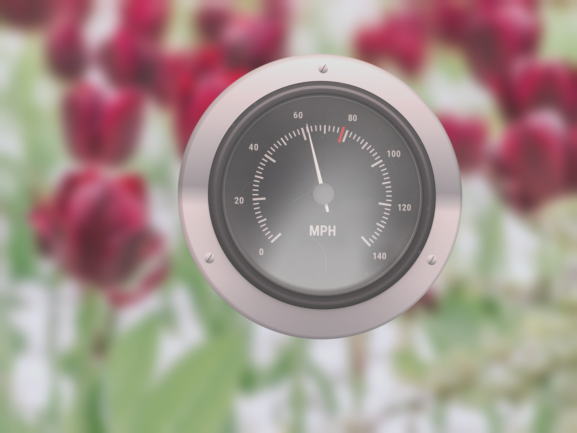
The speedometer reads 62mph
